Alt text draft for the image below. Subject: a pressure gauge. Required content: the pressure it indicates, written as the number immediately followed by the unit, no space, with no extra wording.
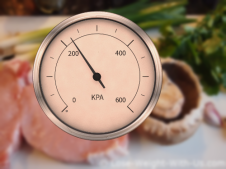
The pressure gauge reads 225kPa
